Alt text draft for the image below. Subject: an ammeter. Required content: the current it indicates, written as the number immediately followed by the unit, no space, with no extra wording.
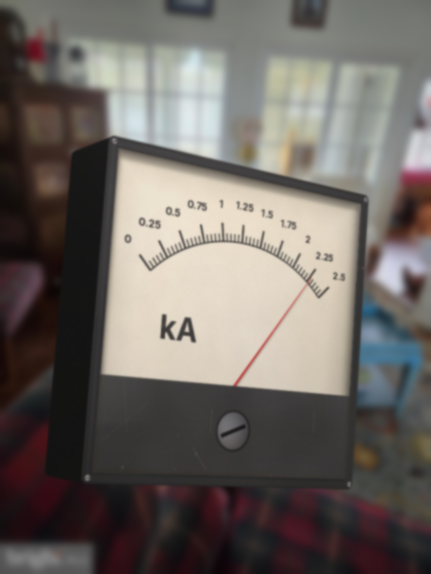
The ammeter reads 2.25kA
